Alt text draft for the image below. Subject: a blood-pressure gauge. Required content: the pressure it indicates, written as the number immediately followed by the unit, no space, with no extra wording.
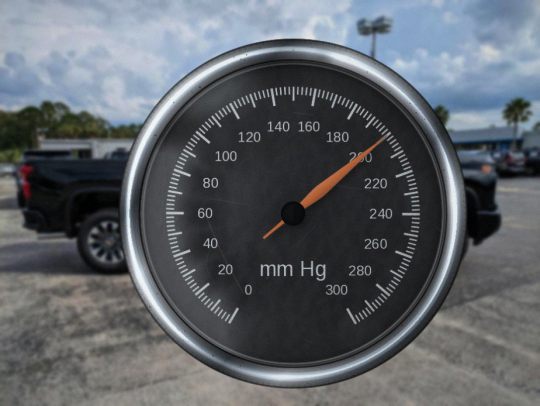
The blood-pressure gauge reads 200mmHg
